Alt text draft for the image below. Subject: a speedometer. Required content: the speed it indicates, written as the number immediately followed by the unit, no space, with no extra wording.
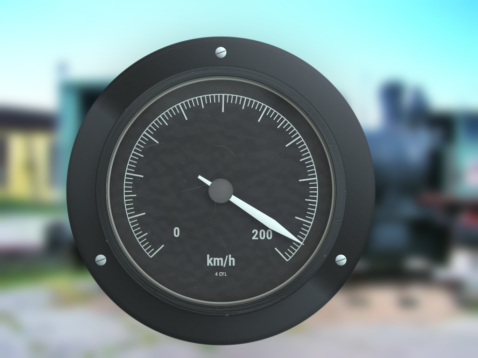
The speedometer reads 190km/h
